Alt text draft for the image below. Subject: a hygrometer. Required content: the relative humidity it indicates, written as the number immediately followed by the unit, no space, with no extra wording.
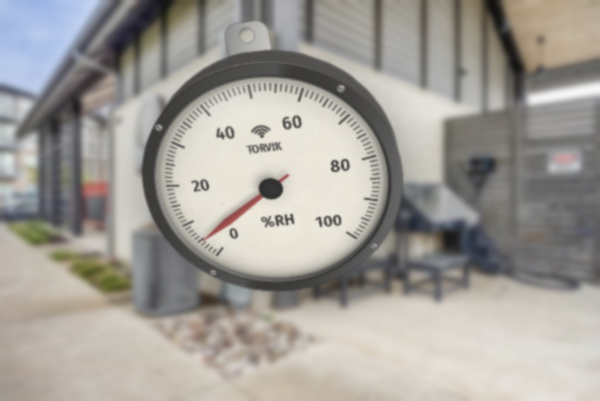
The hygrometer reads 5%
